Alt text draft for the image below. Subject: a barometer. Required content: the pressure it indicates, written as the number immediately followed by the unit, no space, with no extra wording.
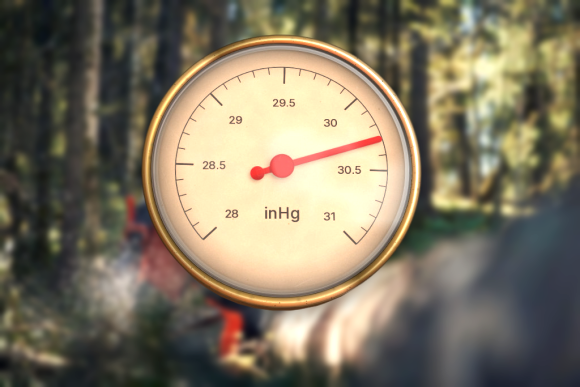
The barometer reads 30.3inHg
